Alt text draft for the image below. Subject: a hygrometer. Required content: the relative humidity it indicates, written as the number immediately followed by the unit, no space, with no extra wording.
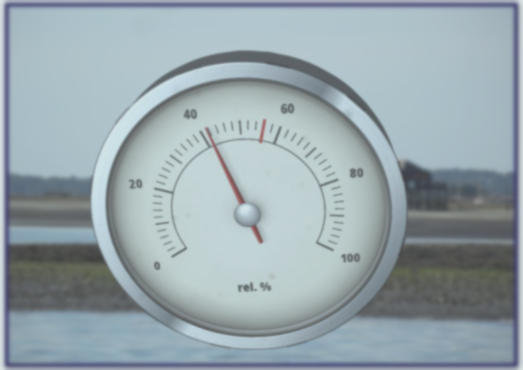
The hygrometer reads 42%
